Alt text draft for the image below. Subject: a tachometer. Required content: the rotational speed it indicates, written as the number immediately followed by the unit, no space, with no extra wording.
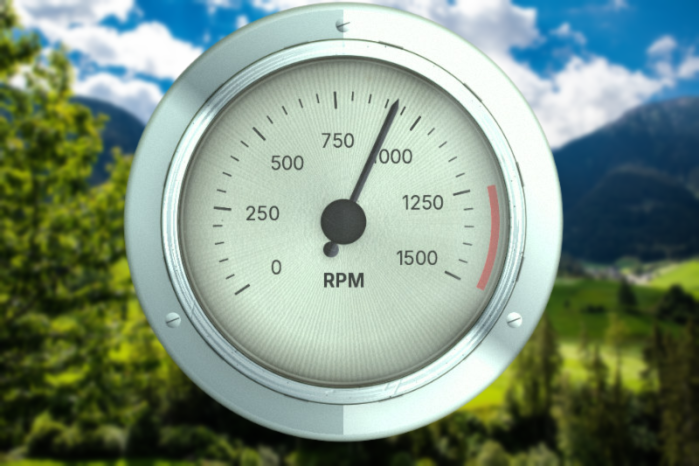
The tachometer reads 925rpm
